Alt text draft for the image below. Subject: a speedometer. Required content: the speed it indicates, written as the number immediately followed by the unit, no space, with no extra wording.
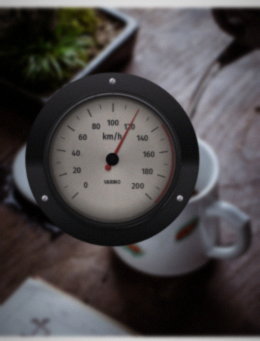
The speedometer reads 120km/h
